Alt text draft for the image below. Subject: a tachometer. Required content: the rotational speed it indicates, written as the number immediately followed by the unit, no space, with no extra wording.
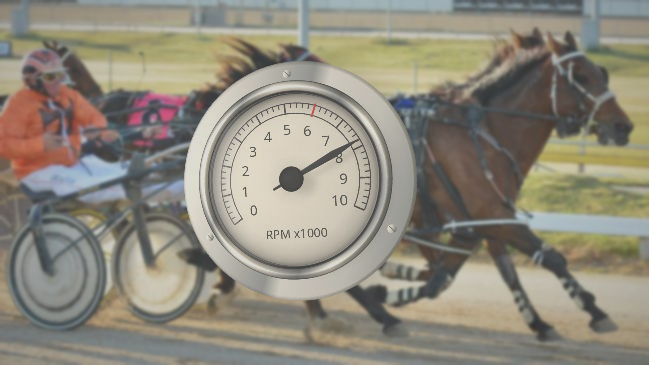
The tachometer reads 7800rpm
